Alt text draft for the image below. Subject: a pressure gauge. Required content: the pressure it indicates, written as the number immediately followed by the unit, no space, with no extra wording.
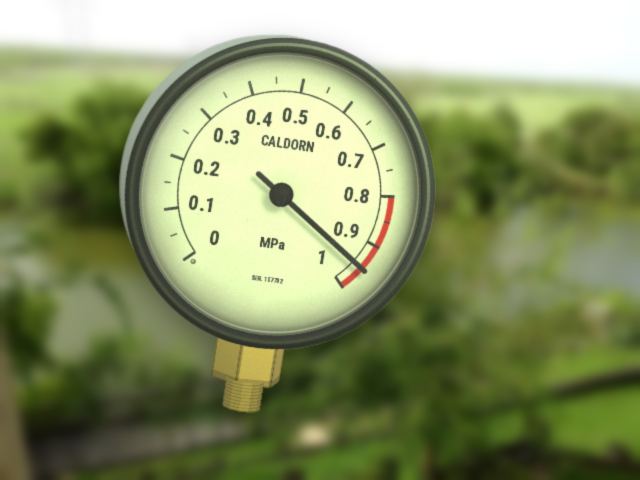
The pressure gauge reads 0.95MPa
